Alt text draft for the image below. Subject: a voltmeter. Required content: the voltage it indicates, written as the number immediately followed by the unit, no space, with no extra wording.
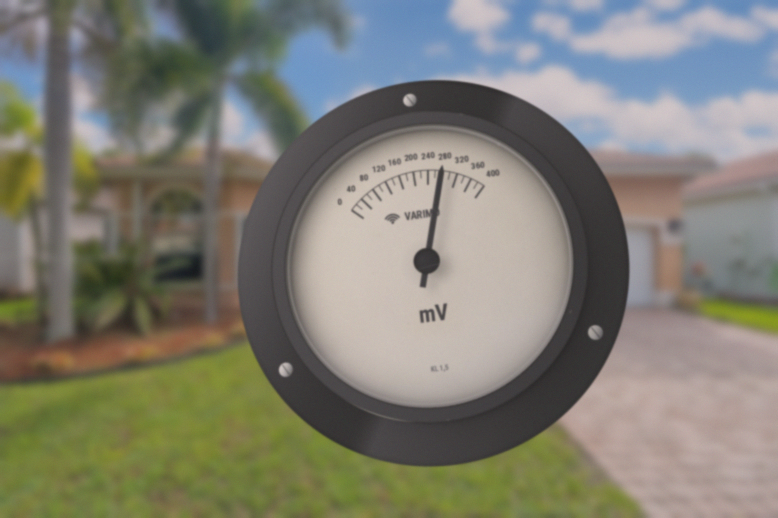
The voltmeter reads 280mV
